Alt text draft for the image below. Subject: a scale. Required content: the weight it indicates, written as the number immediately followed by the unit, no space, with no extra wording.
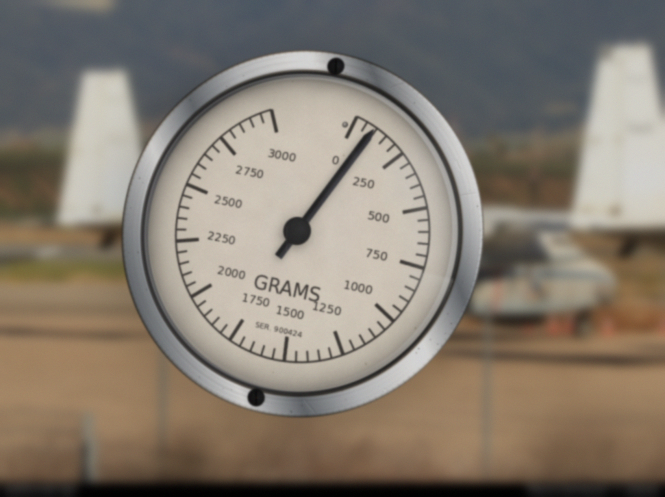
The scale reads 100g
